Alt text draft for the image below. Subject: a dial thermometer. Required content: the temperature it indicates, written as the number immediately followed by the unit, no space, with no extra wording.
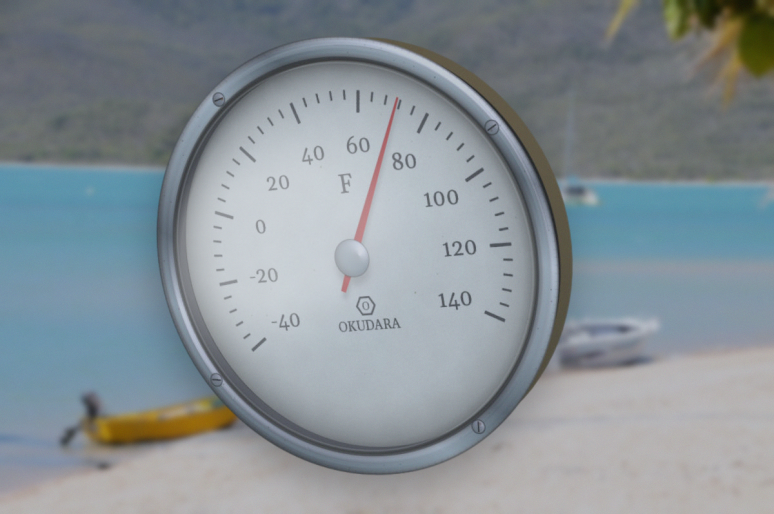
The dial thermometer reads 72°F
